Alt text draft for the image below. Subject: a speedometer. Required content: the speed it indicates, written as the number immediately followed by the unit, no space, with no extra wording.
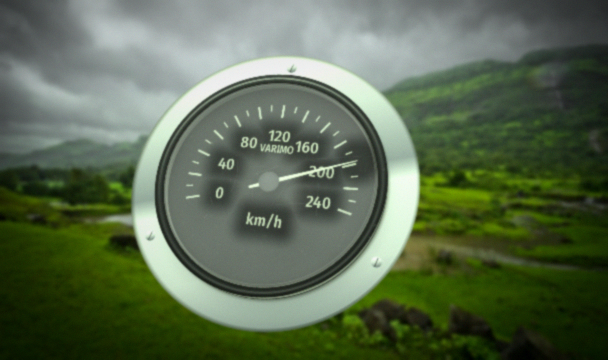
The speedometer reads 200km/h
